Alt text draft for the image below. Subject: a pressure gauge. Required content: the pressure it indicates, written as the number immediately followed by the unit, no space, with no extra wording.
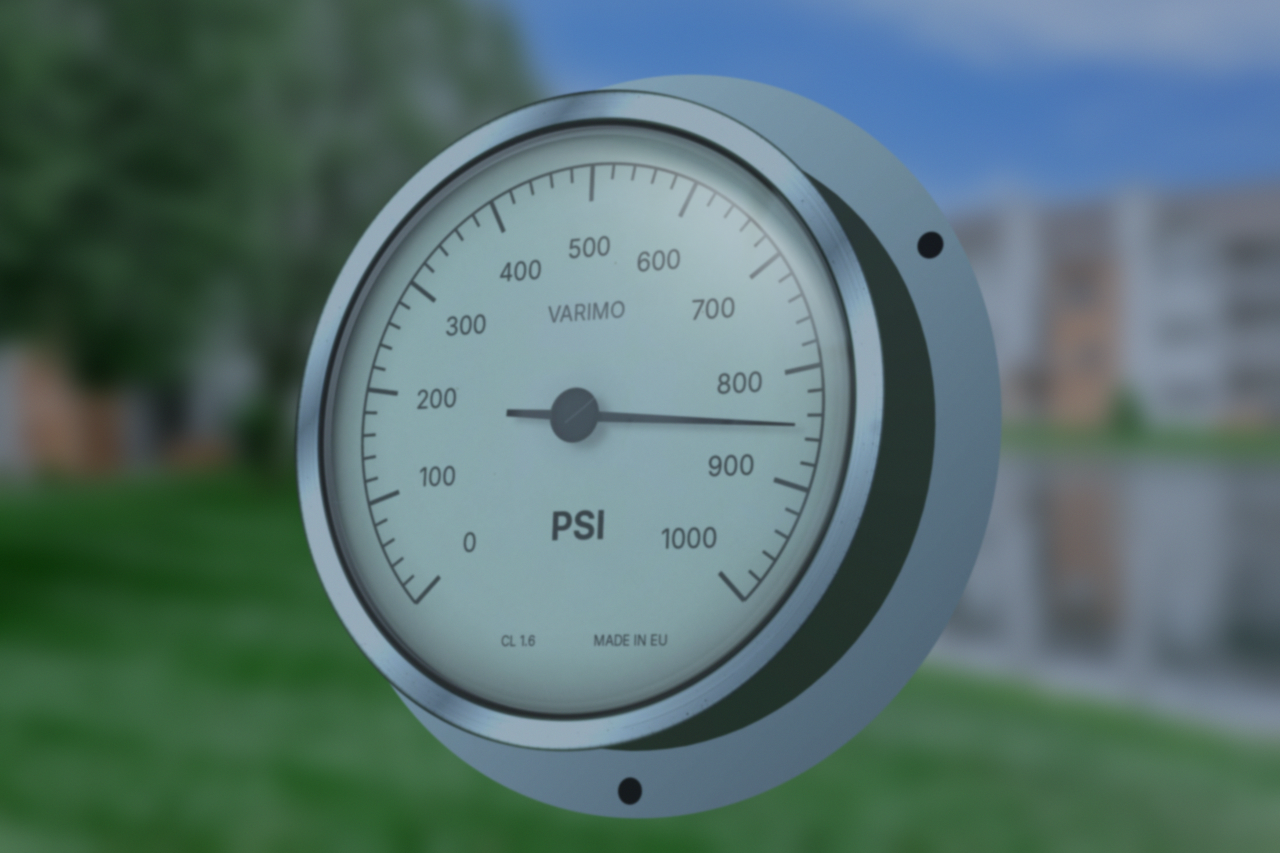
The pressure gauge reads 850psi
